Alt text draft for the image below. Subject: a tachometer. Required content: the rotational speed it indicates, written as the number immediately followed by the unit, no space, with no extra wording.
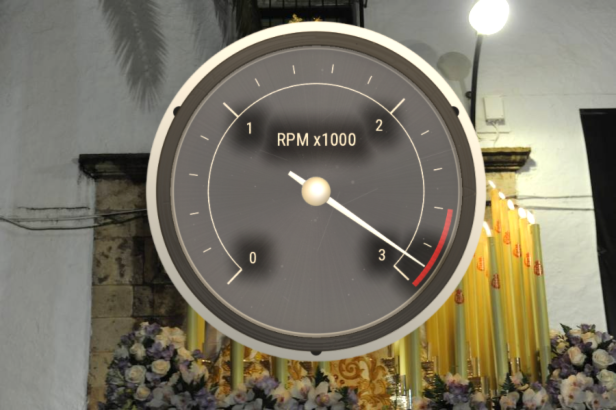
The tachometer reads 2900rpm
